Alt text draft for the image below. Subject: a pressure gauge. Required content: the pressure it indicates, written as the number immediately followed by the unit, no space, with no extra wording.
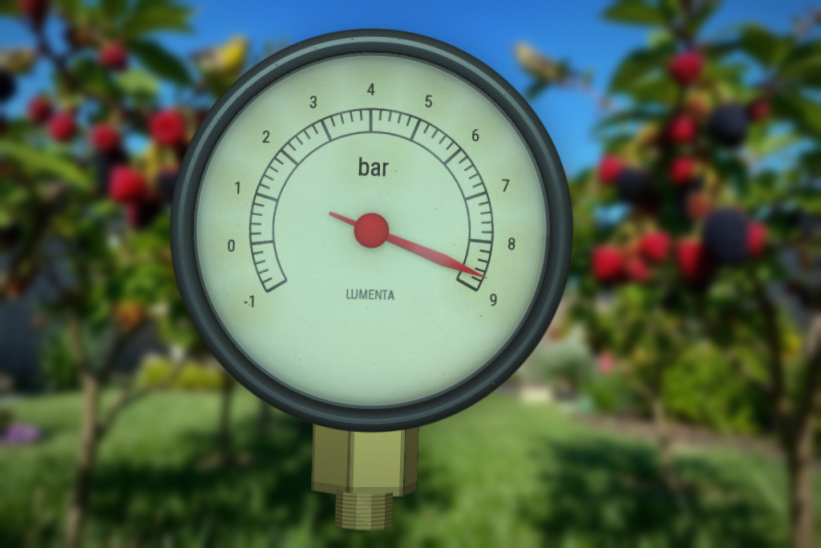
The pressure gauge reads 8.7bar
